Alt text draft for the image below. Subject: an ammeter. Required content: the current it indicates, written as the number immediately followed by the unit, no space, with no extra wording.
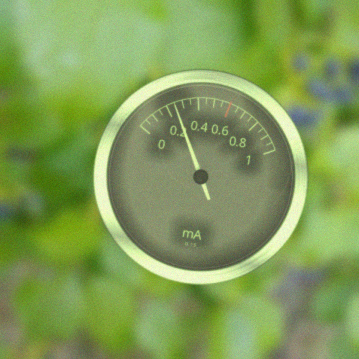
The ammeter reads 0.25mA
